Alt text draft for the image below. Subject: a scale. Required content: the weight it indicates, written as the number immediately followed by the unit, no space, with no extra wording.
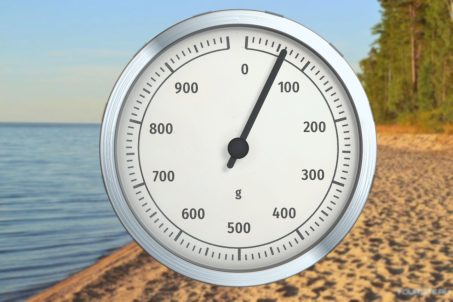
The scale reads 60g
